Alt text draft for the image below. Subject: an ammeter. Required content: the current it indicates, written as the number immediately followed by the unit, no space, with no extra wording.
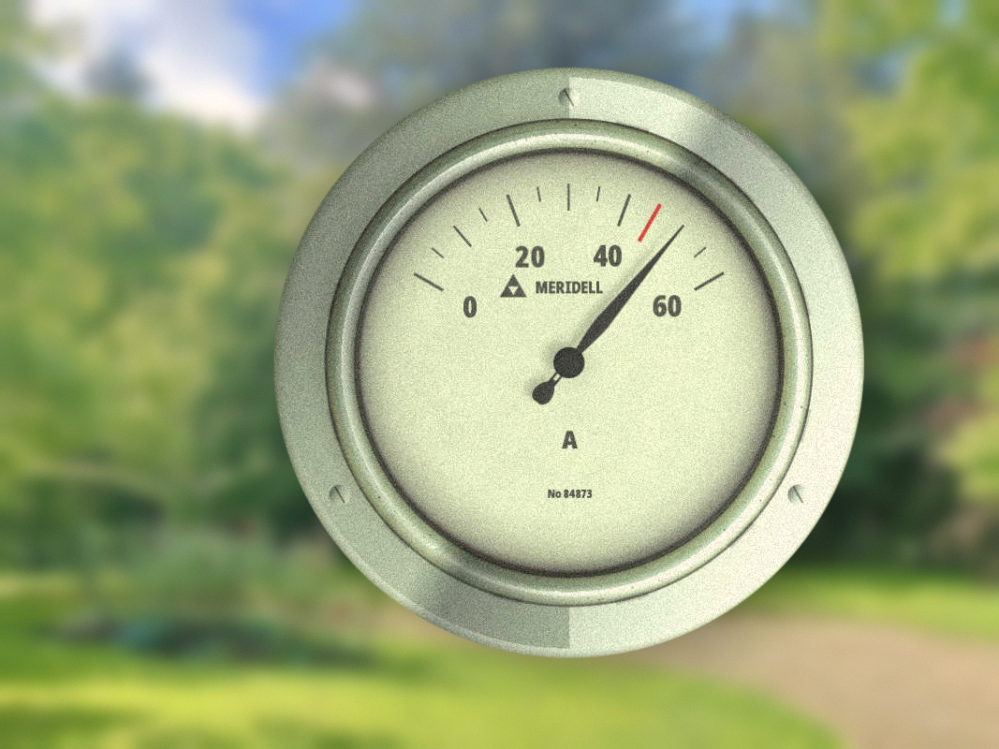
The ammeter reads 50A
